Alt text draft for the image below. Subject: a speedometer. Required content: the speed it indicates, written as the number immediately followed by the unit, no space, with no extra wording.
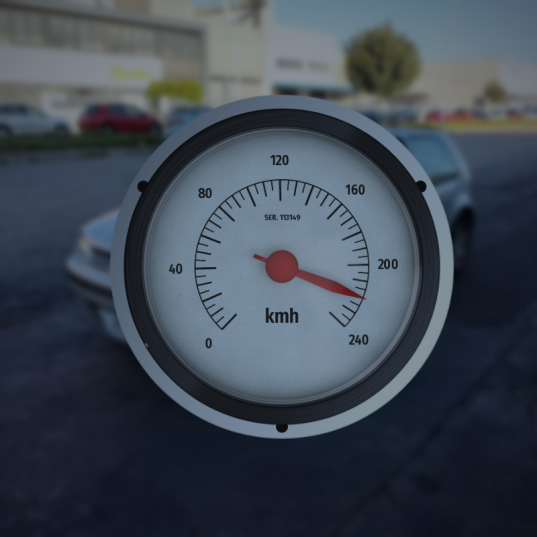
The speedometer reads 220km/h
